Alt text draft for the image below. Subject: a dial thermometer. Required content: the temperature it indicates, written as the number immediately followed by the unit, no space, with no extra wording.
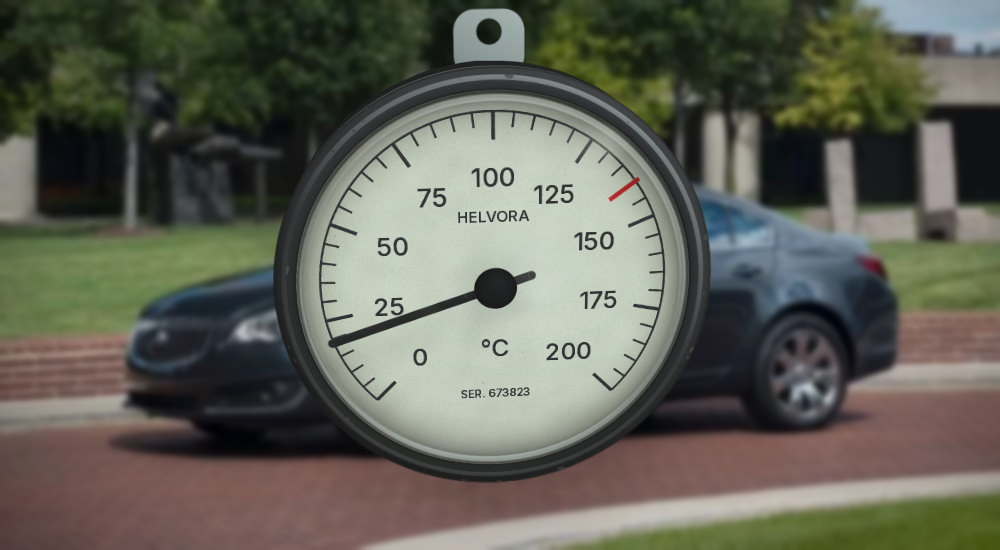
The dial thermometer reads 20°C
